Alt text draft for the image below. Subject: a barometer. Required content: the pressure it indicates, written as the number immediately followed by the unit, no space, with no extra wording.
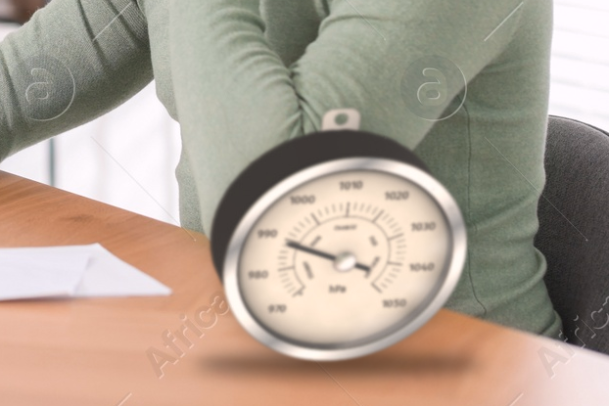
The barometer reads 990hPa
